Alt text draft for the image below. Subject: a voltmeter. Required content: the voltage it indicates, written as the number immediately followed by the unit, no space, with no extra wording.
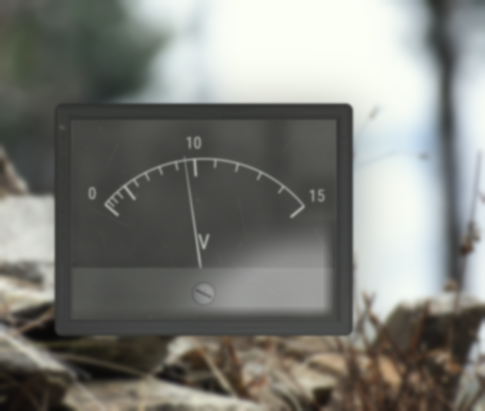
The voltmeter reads 9.5V
